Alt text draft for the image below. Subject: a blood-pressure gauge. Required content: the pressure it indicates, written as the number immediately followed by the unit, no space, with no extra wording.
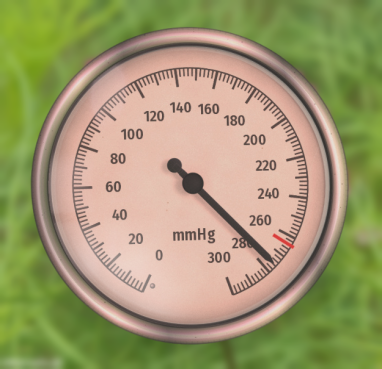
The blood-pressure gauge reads 276mmHg
